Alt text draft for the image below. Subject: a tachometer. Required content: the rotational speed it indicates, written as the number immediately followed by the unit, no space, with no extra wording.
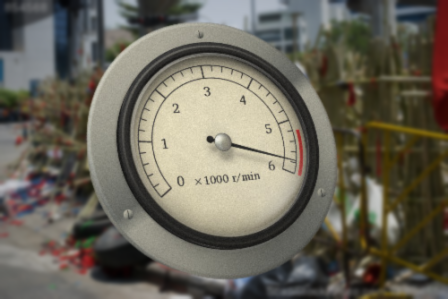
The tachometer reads 5800rpm
